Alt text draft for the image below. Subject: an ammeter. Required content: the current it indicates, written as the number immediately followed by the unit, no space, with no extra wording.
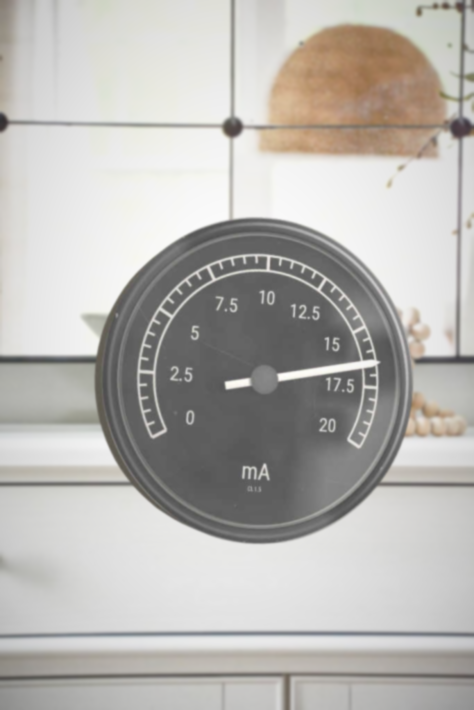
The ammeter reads 16.5mA
